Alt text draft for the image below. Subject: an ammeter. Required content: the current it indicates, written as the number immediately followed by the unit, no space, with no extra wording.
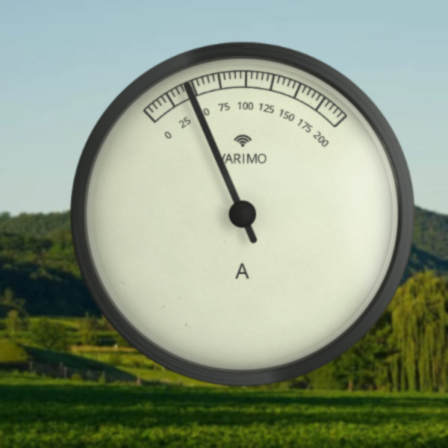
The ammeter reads 45A
